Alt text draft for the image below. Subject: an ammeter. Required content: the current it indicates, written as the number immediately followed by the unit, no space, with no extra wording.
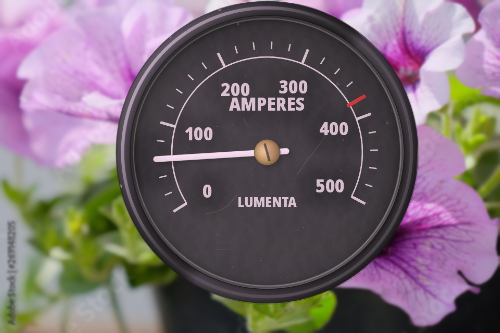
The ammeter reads 60A
